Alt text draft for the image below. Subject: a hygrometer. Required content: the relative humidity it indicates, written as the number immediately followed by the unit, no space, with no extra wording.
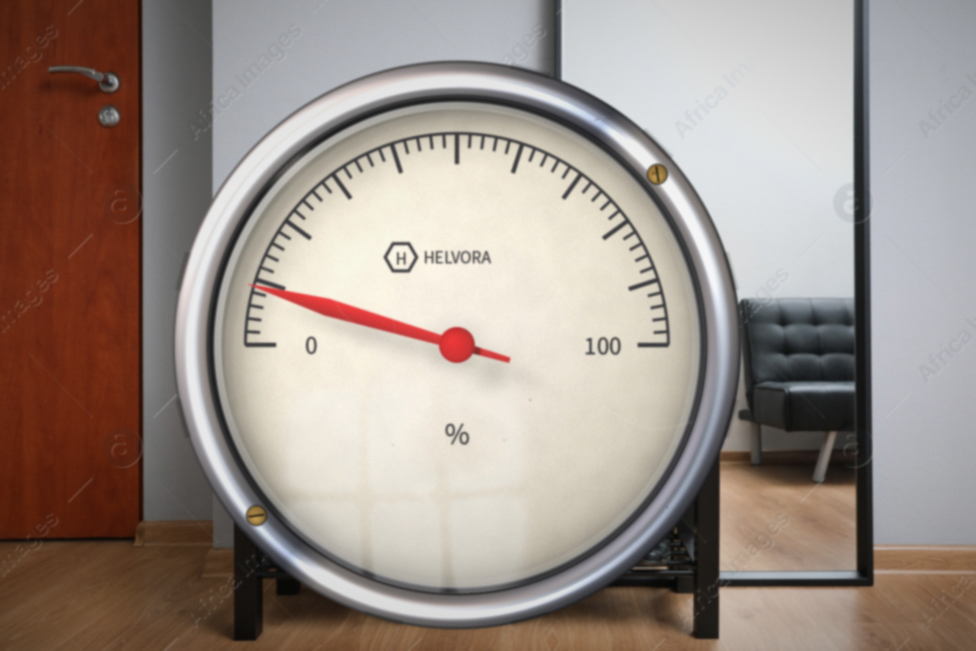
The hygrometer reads 9%
